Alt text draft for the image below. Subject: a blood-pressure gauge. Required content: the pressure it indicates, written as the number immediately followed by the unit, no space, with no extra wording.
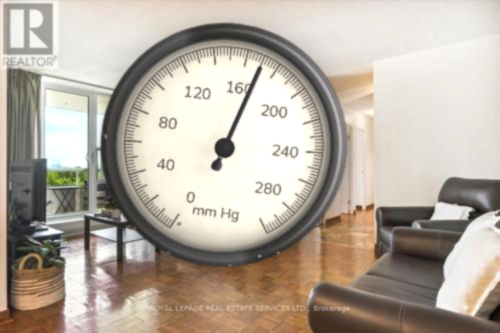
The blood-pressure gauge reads 170mmHg
